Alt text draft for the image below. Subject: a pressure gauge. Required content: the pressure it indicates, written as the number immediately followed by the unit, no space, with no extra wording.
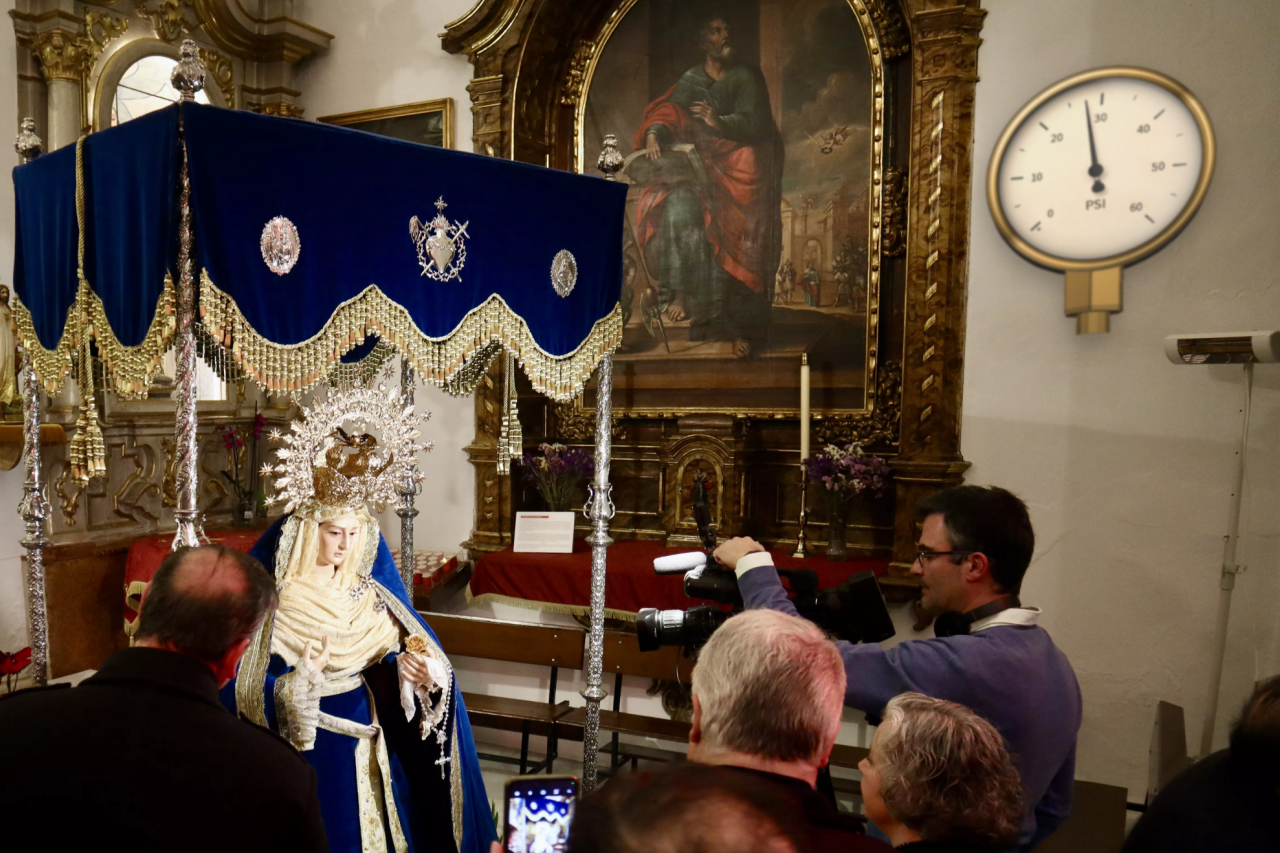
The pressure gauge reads 27.5psi
